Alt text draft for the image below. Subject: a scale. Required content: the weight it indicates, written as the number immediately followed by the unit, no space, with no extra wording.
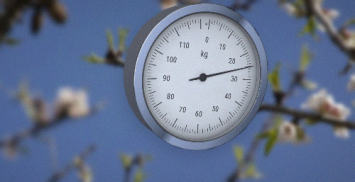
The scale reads 25kg
